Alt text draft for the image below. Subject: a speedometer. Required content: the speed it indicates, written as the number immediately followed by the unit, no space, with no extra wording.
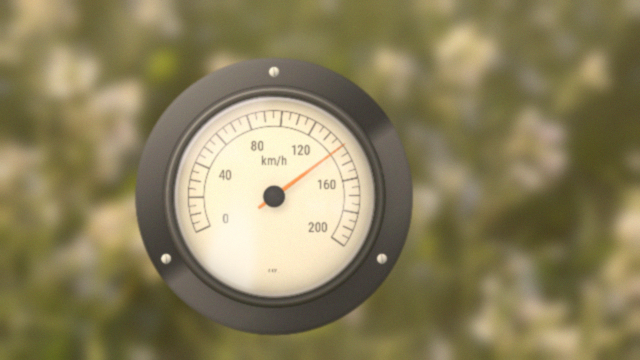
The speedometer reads 140km/h
